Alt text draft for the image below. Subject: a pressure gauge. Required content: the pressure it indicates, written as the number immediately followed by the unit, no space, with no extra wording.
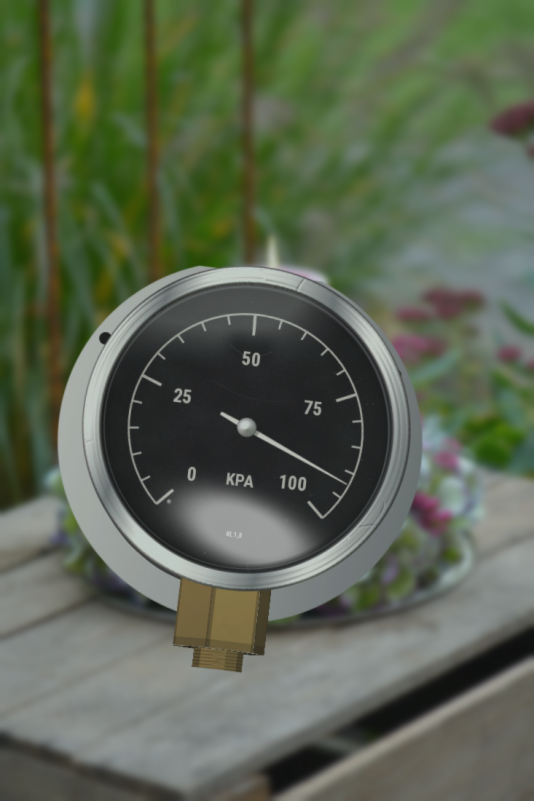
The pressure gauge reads 92.5kPa
